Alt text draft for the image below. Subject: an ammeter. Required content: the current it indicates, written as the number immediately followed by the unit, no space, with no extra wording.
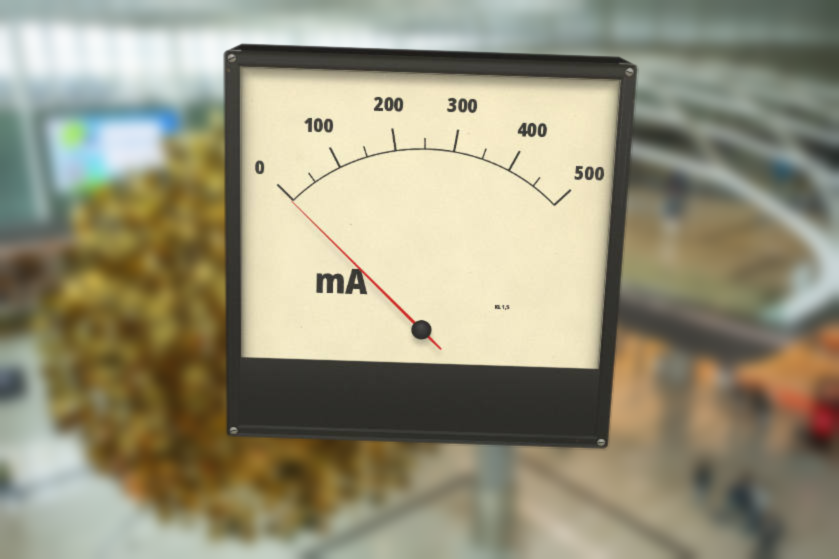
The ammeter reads 0mA
